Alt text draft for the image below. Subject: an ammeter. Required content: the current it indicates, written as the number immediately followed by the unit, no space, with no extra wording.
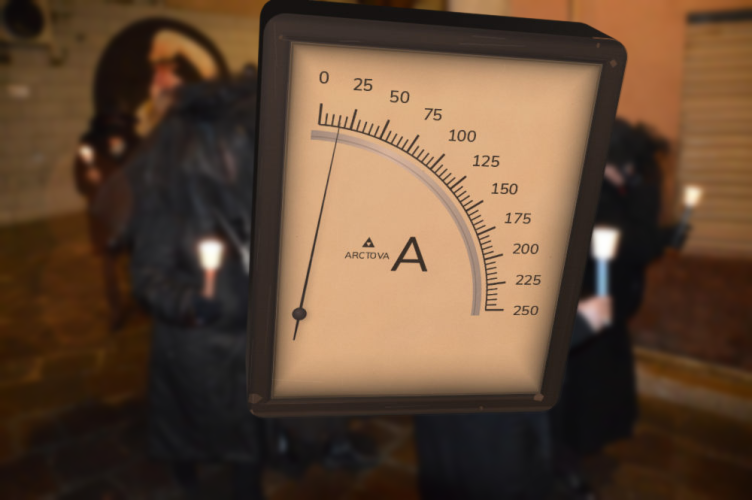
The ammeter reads 15A
